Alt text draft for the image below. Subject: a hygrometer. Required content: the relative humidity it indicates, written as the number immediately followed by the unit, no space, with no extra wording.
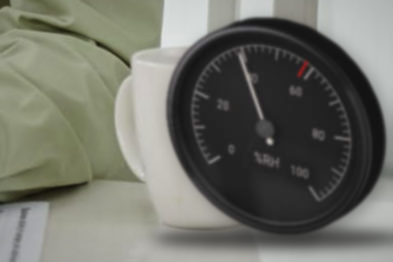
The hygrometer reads 40%
